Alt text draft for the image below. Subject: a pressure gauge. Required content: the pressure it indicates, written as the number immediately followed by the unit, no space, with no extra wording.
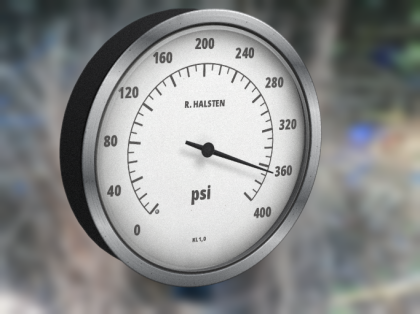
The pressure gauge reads 365psi
